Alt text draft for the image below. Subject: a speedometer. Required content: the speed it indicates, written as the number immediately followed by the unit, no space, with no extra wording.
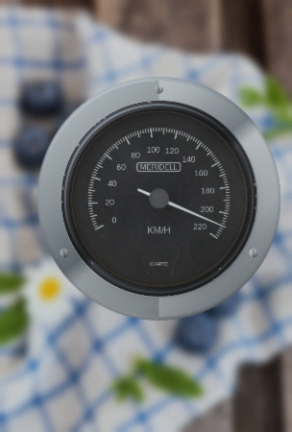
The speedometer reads 210km/h
